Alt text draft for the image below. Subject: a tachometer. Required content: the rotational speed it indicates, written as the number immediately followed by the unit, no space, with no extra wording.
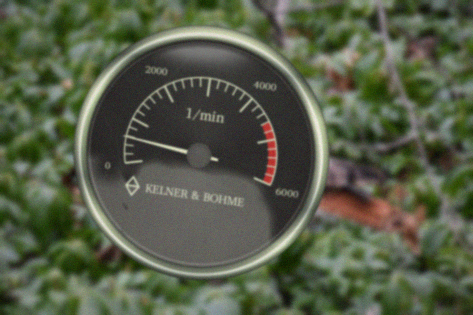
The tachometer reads 600rpm
